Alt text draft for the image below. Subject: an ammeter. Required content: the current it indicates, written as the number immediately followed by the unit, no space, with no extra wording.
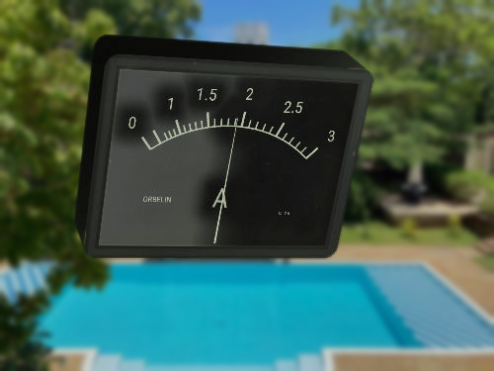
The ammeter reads 1.9A
